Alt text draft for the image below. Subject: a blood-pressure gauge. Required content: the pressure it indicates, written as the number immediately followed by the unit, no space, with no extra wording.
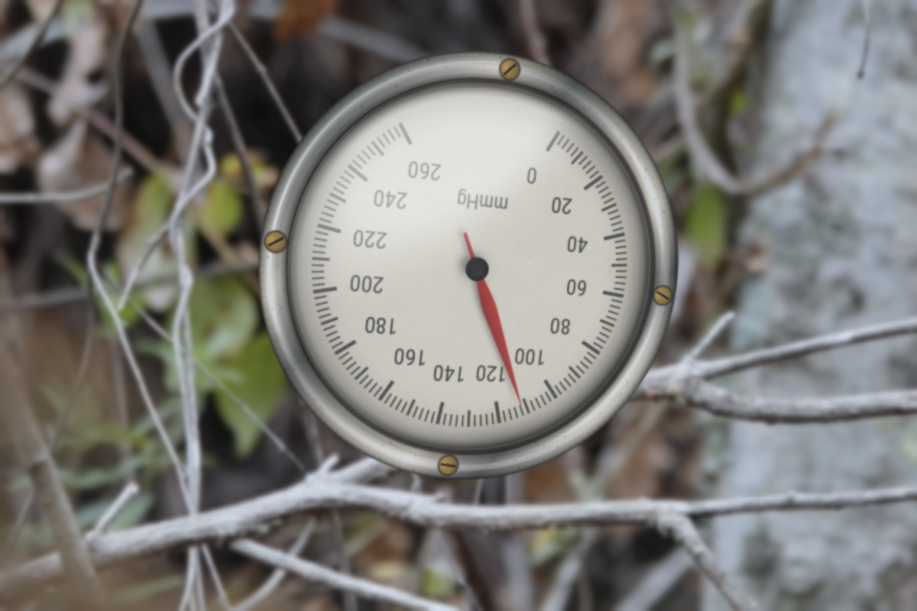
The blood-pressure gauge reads 112mmHg
